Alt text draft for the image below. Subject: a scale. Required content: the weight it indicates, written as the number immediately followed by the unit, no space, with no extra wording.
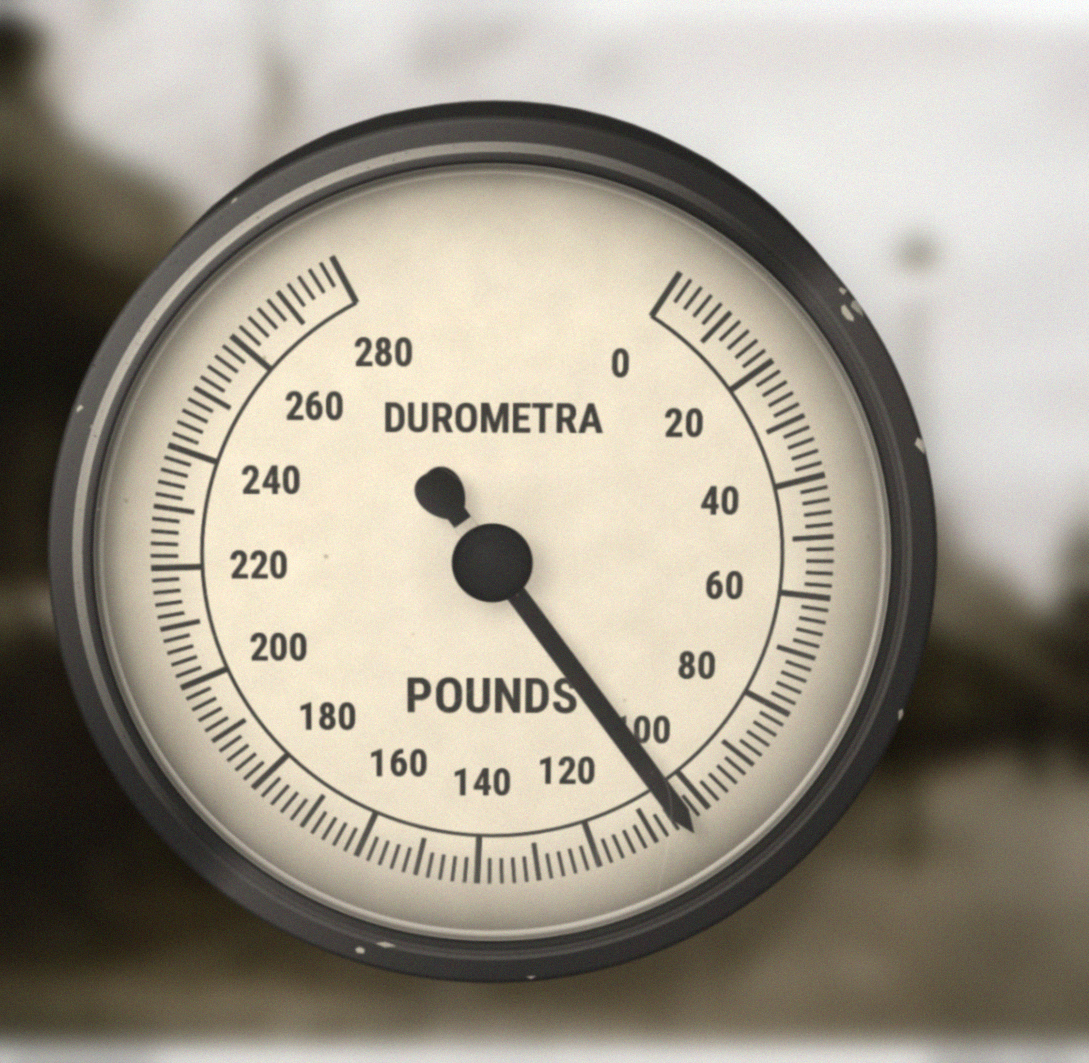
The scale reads 104lb
